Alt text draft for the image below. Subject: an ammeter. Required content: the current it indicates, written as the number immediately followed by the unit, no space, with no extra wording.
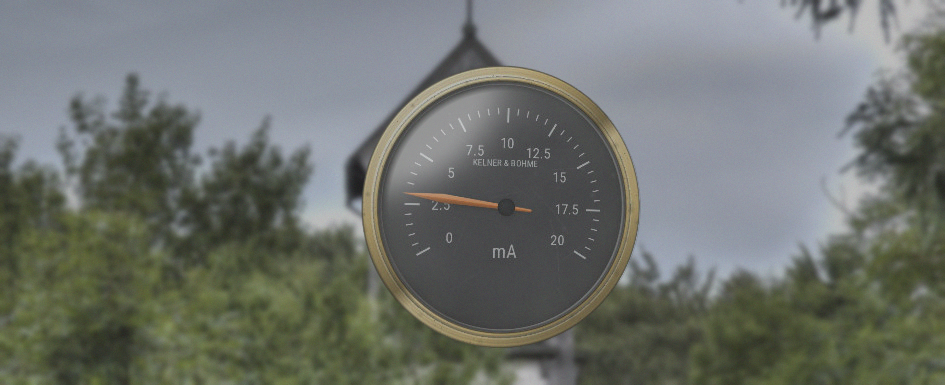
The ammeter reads 3mA
